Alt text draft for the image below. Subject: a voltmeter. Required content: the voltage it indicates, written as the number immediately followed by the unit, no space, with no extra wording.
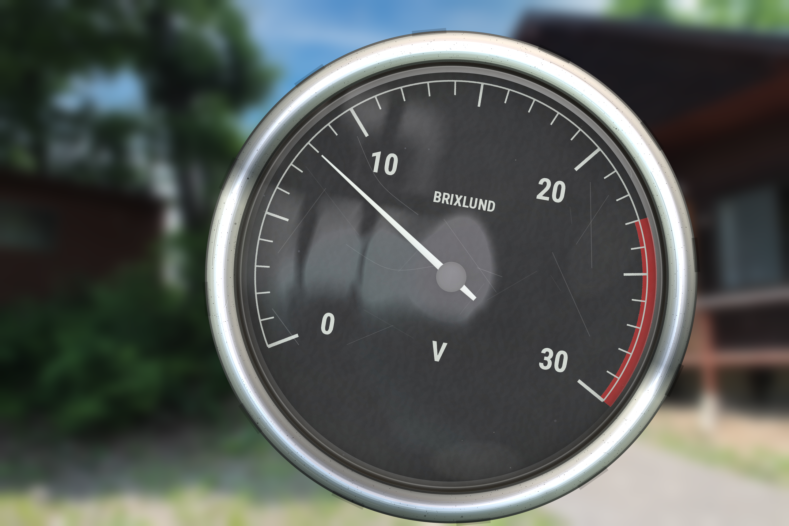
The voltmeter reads 8V
